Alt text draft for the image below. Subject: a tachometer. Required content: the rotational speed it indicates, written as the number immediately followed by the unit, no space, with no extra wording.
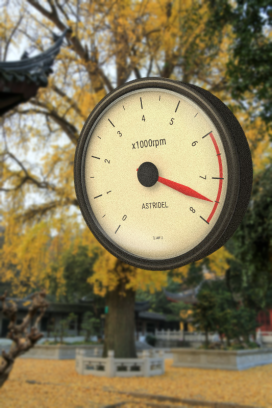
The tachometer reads 7500rpm
